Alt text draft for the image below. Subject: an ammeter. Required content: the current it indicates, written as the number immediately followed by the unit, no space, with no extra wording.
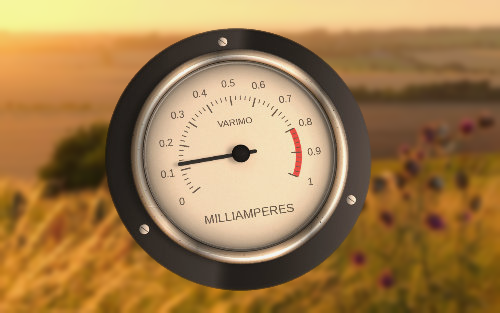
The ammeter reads 0.12mA
